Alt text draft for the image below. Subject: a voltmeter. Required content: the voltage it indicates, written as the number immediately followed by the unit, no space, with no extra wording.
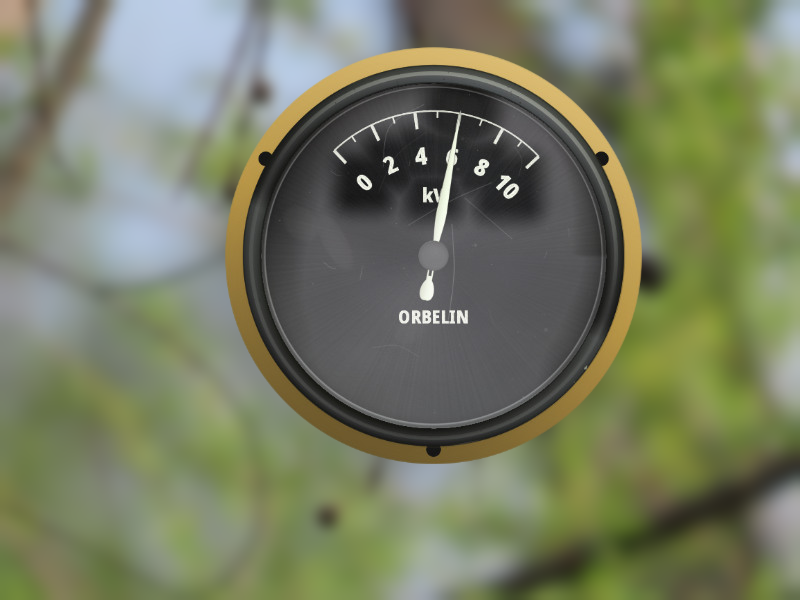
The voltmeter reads 6kV
